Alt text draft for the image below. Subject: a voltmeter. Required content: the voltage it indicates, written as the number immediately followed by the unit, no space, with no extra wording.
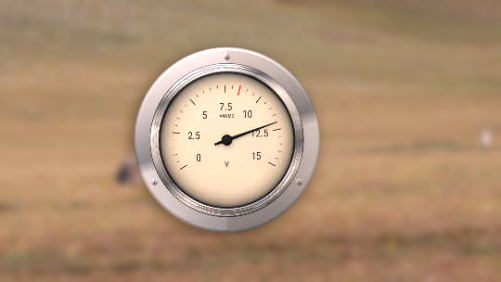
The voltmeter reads 12V
